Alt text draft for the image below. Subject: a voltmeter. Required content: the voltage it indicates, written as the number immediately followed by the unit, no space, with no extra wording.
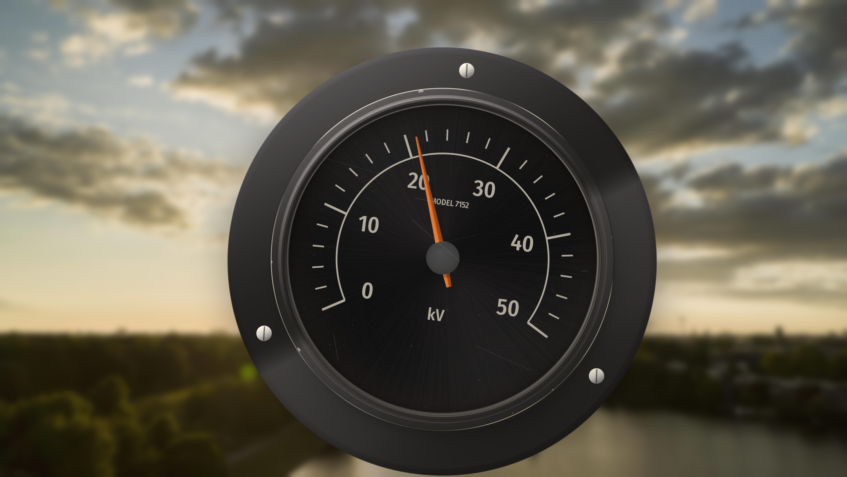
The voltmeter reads 21kV
